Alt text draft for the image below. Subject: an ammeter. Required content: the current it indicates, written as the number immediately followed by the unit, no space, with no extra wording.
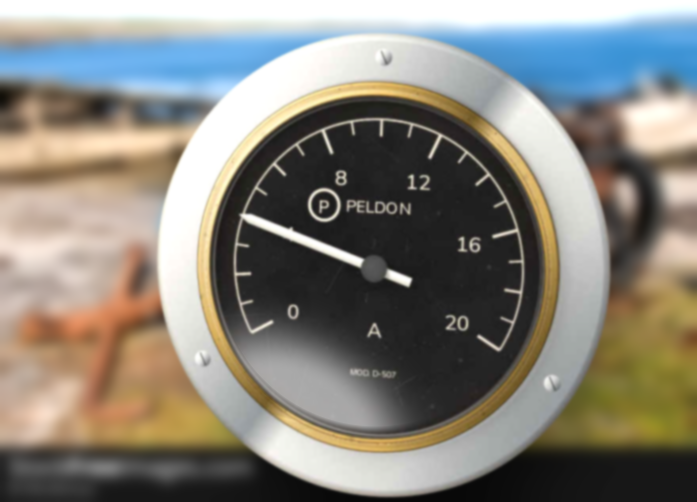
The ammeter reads 4A
